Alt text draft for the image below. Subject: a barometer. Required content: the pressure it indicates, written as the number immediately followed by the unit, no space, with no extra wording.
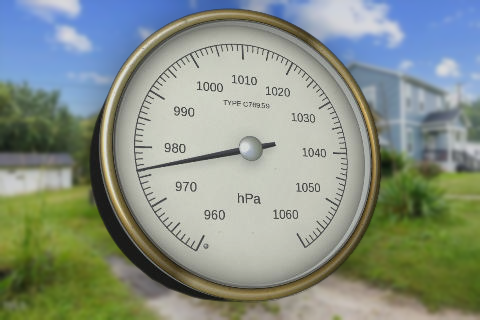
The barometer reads 976hPa
